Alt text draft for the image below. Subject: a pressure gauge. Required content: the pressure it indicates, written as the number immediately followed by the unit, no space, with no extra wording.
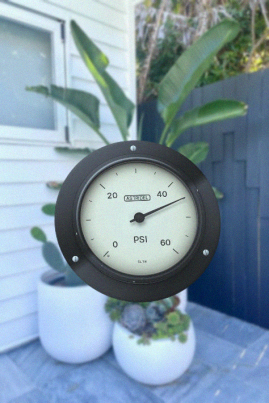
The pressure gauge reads 45psi
